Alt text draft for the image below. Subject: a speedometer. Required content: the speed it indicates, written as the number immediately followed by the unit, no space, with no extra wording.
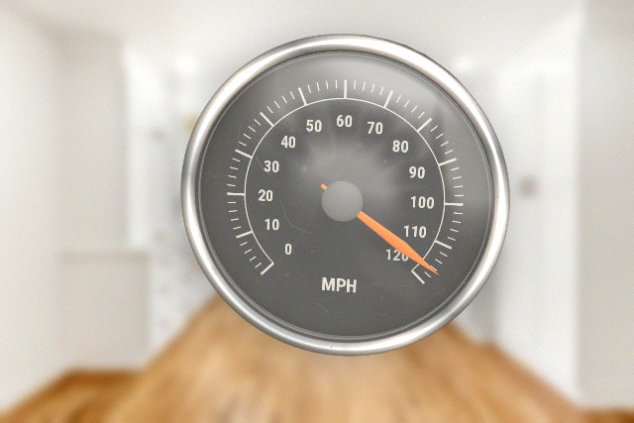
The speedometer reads 116mph
